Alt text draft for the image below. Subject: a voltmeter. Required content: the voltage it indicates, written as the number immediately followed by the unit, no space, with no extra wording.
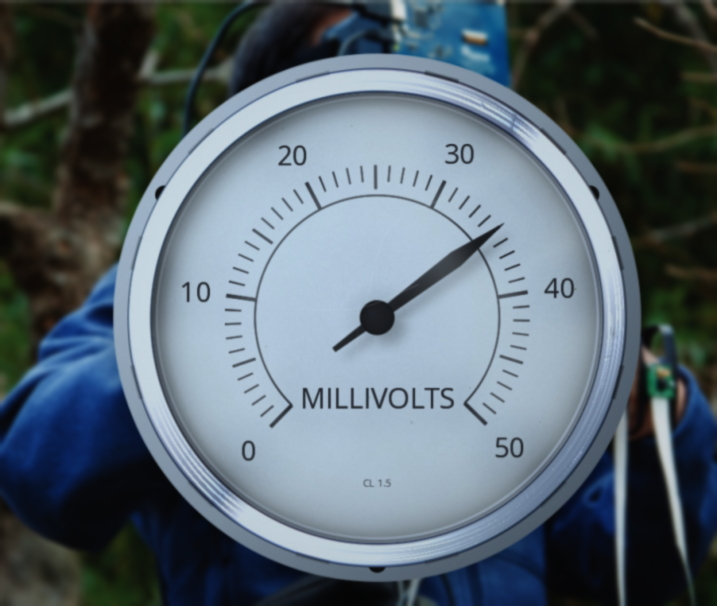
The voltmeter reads 35mV
